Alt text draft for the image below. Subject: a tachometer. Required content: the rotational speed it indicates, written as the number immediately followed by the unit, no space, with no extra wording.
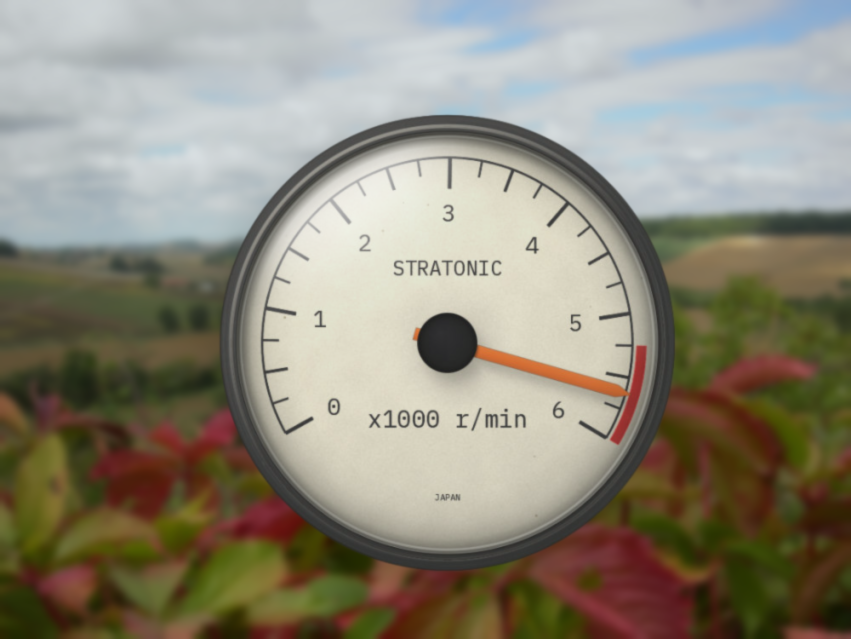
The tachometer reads 5625rpm
